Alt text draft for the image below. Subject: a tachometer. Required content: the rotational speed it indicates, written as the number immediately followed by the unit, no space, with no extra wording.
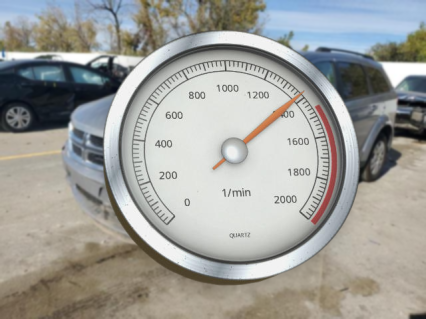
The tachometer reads 1380rpm
